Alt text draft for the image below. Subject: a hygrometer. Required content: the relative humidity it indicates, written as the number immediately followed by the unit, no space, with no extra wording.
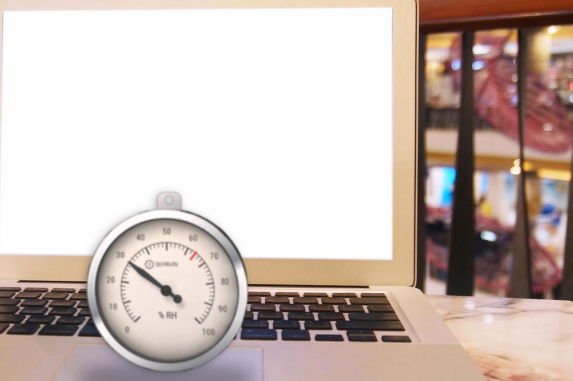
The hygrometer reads 30%
